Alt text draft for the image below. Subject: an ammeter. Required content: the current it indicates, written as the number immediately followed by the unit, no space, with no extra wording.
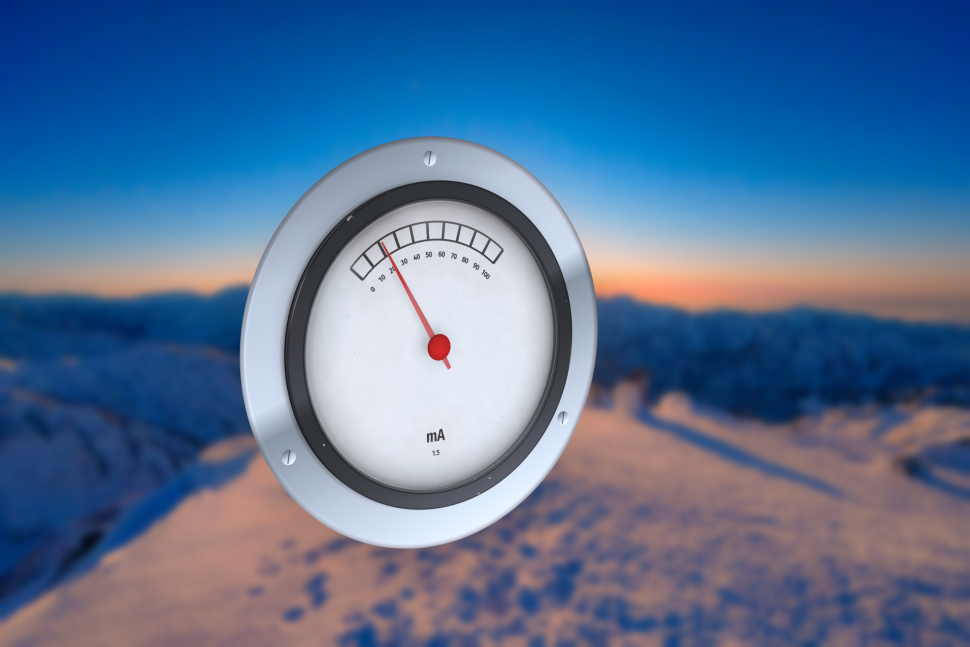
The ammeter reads 20mA
